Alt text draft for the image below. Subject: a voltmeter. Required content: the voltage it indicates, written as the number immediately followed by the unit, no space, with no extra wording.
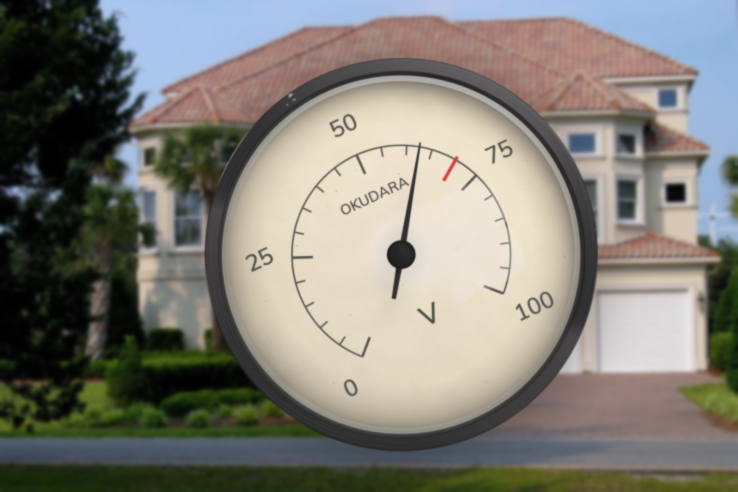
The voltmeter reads 62.5V
